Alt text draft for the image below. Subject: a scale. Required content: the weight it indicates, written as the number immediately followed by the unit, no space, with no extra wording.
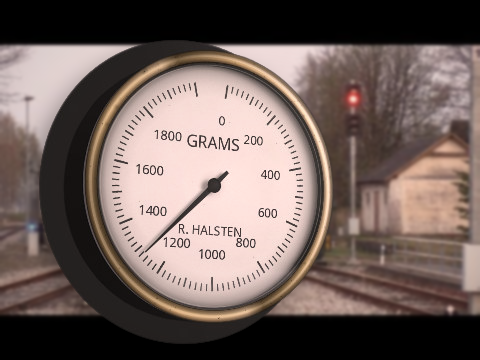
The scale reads 1280g
